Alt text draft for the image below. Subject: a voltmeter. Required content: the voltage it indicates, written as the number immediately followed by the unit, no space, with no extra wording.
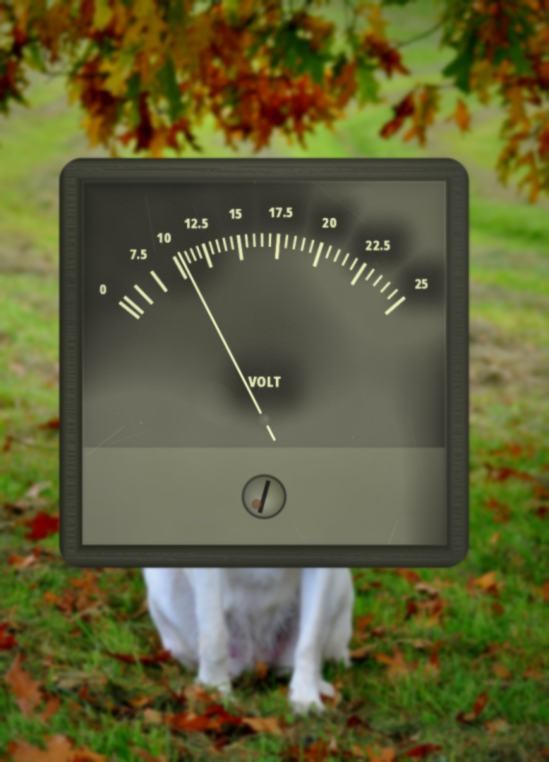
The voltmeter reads 10.5V
